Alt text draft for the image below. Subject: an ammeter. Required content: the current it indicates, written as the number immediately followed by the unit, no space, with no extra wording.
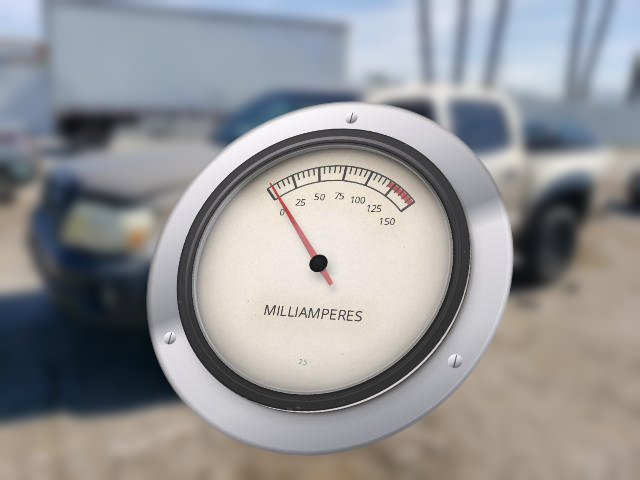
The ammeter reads 5mA
